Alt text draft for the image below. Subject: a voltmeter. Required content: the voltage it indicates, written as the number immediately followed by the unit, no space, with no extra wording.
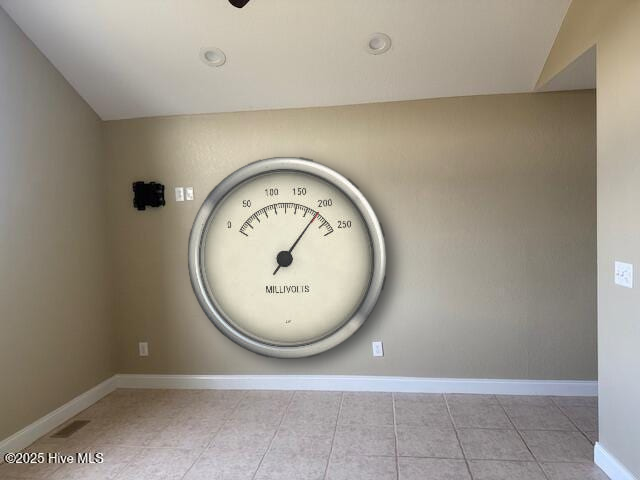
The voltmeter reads 200mV
